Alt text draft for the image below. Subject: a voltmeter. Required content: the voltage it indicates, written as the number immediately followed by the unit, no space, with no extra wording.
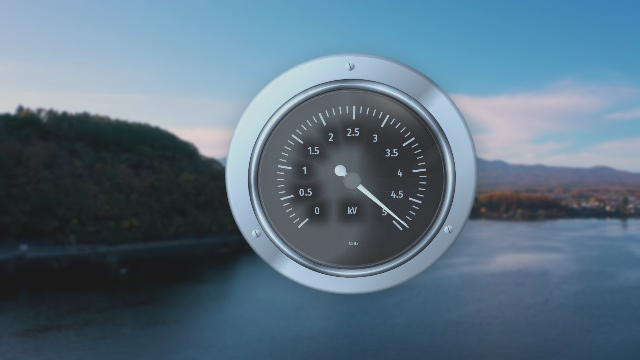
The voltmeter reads 4.9kV
